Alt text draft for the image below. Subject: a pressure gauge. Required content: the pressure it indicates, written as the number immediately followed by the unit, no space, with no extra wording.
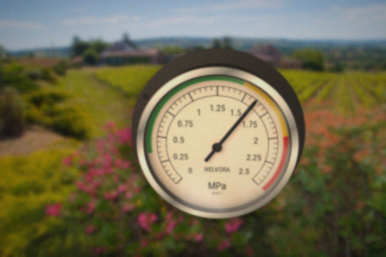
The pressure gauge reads 1.6MPa
